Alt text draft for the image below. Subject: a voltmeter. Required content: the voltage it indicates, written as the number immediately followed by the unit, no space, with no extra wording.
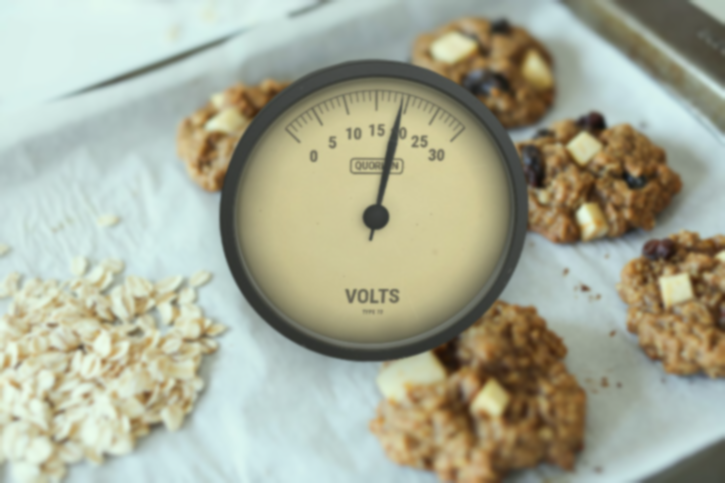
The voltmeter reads 19V
